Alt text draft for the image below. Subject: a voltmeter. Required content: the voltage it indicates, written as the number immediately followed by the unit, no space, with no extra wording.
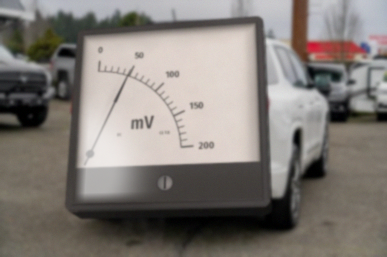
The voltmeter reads 50mV
